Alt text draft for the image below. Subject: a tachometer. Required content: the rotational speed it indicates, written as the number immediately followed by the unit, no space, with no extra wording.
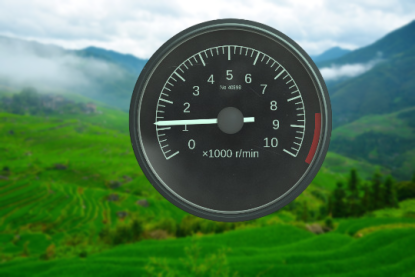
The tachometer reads 1200rpm
